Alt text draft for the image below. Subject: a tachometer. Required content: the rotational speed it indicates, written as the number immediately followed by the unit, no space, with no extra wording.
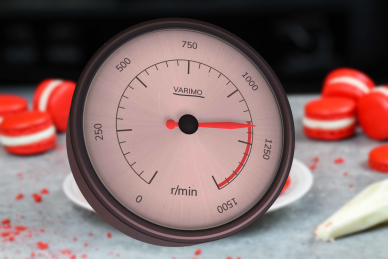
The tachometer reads 1175rpm
